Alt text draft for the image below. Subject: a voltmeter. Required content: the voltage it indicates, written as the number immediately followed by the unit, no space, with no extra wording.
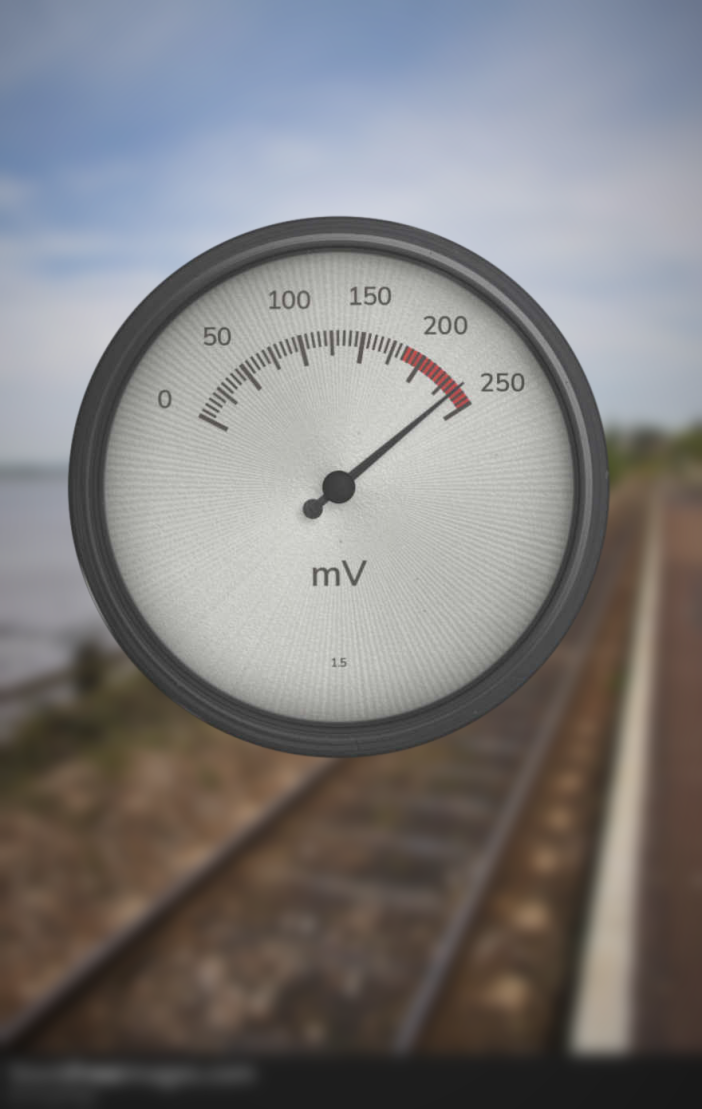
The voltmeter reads 235mV
